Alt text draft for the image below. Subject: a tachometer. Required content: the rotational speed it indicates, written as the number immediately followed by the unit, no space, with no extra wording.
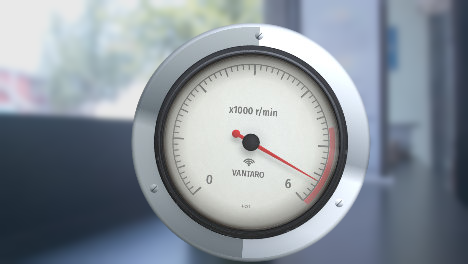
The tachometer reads 5600rpm
